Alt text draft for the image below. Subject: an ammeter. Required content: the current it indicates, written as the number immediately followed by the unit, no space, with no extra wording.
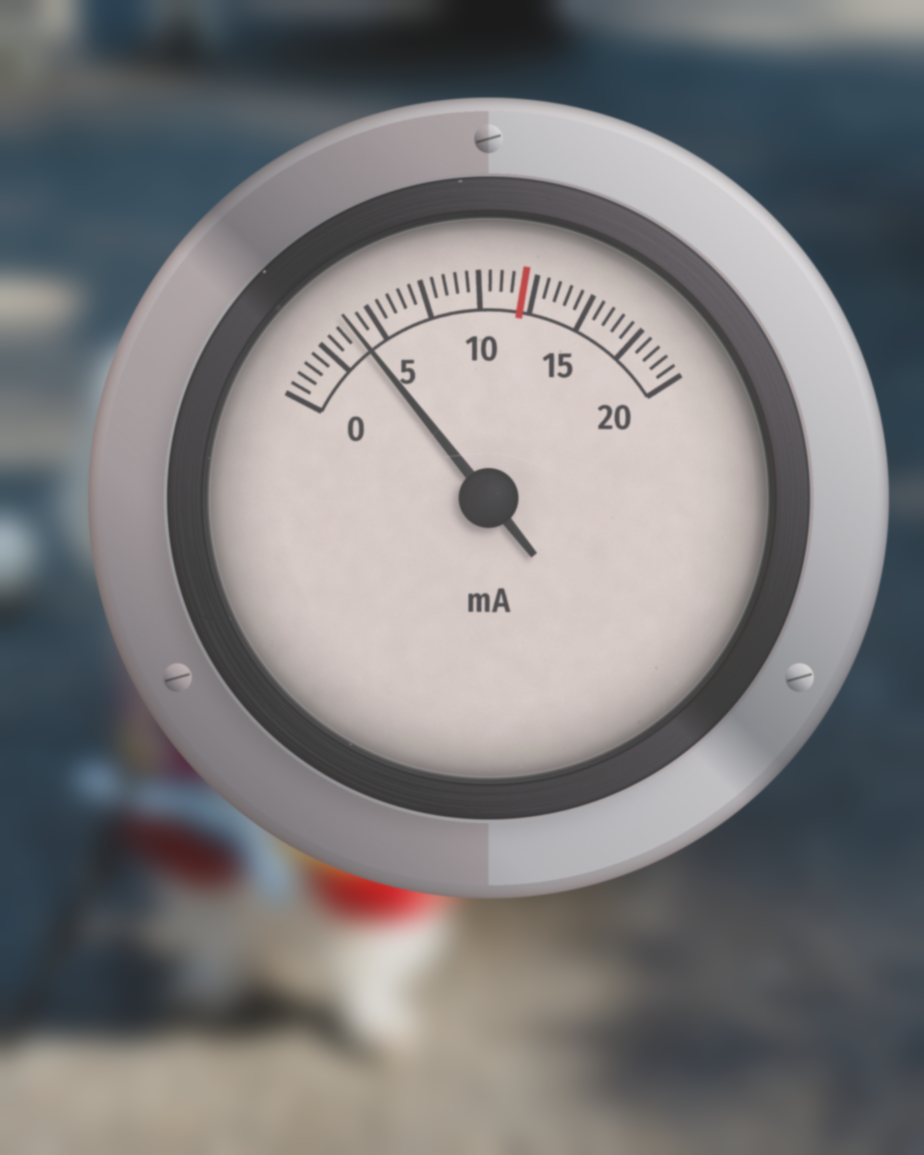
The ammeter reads 4mA
